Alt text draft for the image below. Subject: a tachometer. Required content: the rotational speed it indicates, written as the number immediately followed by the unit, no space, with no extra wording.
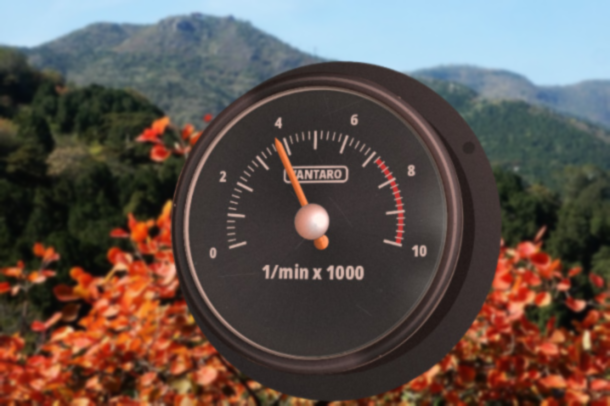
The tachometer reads 3800rpm
